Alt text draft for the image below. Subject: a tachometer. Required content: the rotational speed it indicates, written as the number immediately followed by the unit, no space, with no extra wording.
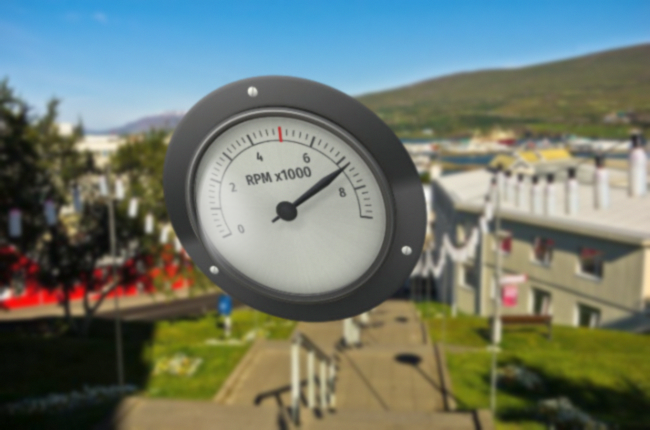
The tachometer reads 7200rpm
